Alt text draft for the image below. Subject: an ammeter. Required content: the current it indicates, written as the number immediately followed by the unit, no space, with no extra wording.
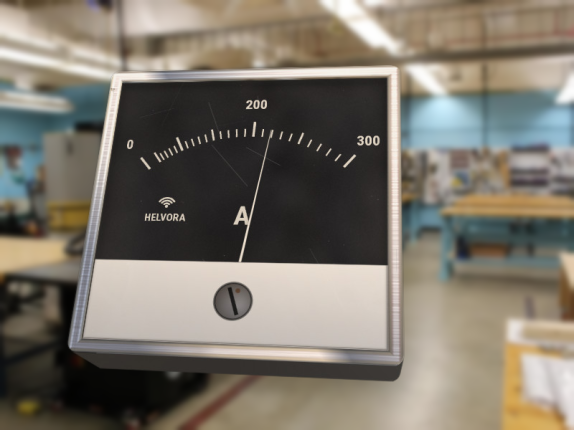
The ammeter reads 220A
